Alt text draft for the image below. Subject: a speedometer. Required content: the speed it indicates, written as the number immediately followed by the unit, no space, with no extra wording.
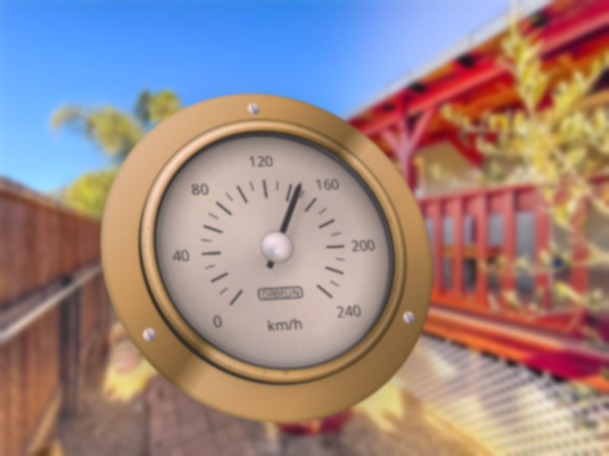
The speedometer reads 145km/h
